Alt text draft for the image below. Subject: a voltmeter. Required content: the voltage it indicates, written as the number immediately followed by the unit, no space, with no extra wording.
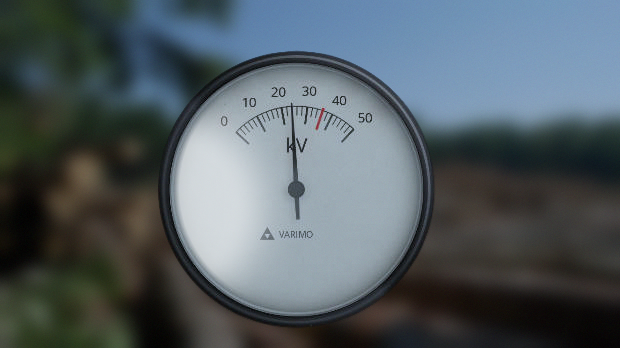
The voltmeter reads 24kV
